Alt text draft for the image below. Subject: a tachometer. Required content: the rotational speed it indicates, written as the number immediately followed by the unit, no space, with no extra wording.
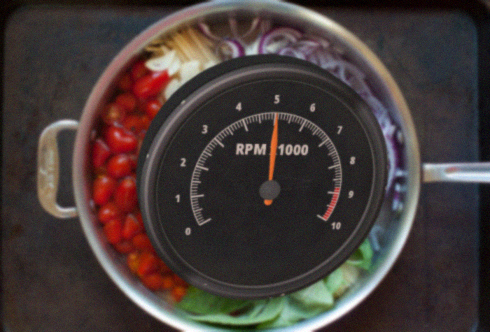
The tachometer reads 5000rpm
